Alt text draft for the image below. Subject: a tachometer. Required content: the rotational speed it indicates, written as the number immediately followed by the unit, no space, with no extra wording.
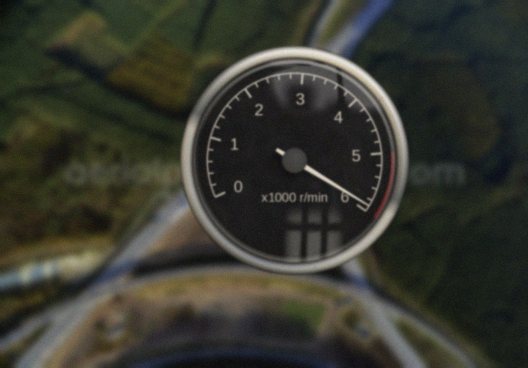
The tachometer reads 5900rpm
